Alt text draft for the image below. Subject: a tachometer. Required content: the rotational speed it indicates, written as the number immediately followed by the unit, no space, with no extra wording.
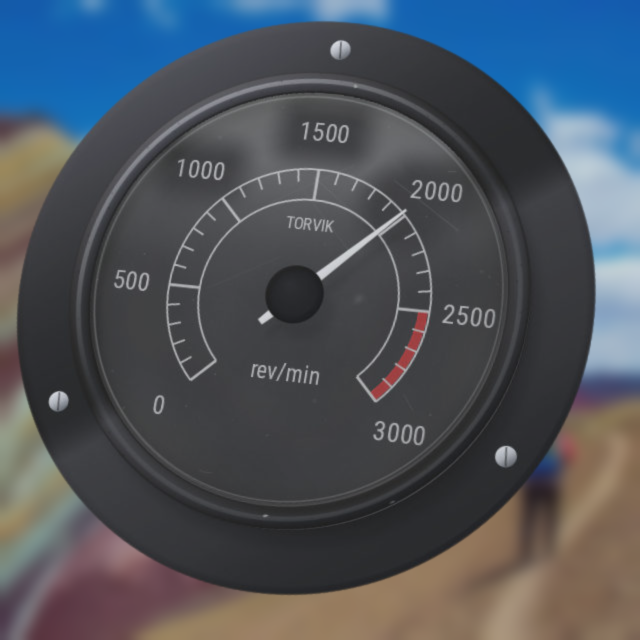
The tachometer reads 2000rpm
